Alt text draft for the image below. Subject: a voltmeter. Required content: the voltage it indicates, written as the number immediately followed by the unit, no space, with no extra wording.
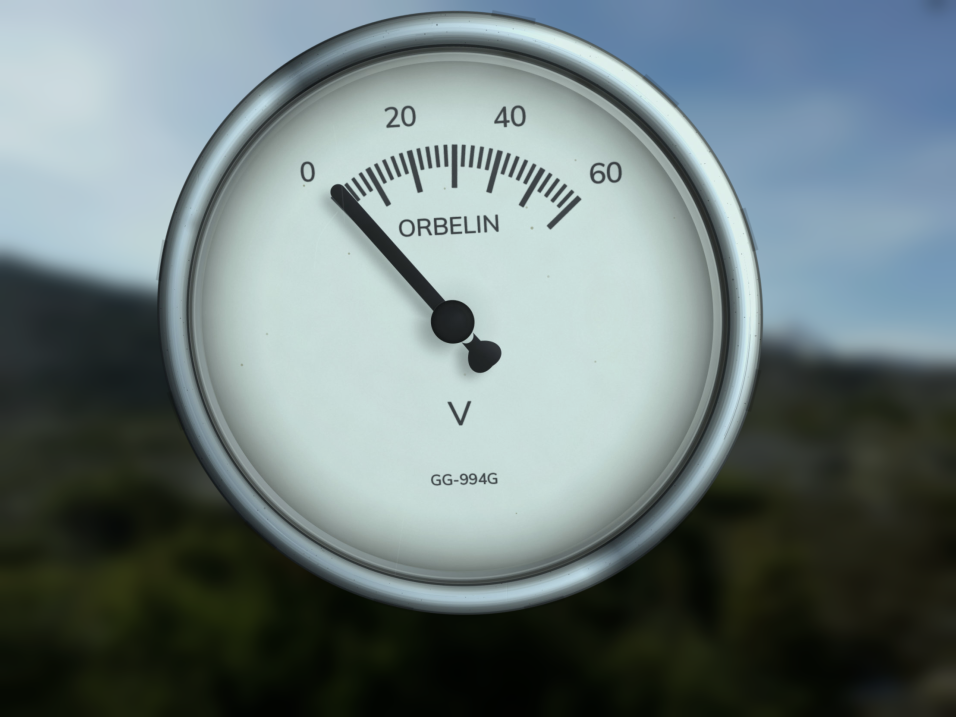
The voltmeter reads 2V
